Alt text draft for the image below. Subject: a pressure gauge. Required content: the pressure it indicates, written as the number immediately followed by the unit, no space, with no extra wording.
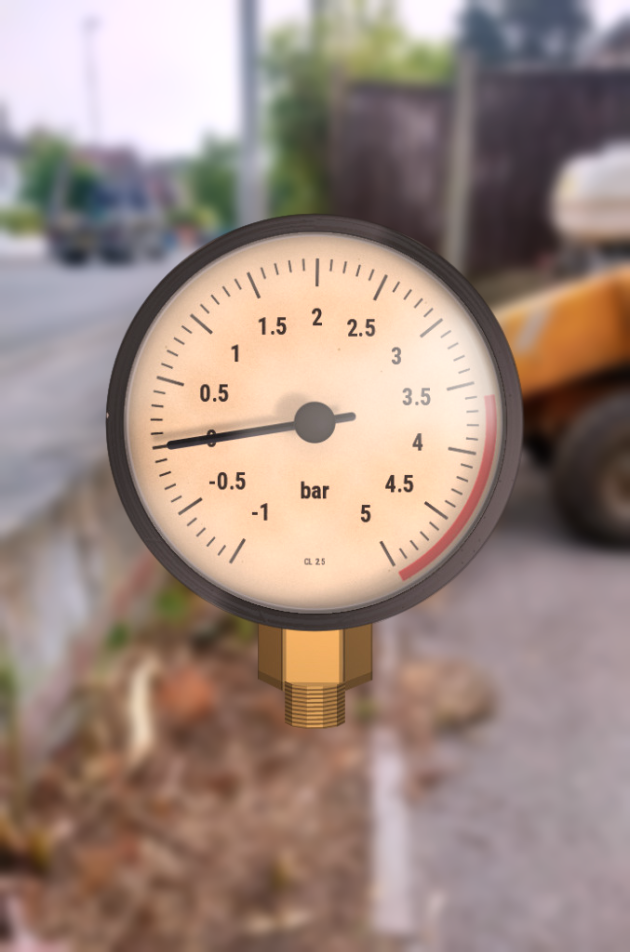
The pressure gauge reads 0bar
